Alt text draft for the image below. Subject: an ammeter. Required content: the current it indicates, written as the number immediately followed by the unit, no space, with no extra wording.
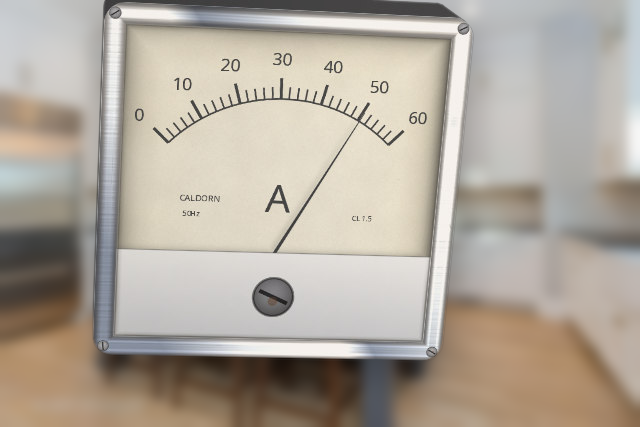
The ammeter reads 50A
